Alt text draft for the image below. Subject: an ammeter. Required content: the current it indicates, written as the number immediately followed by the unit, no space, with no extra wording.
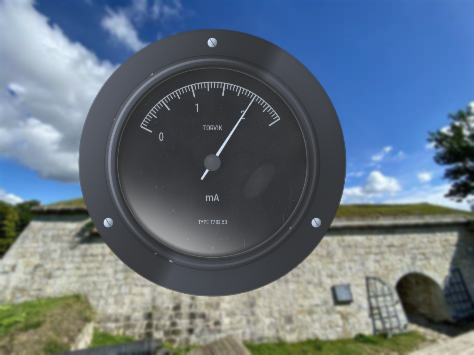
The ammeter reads 2mA
